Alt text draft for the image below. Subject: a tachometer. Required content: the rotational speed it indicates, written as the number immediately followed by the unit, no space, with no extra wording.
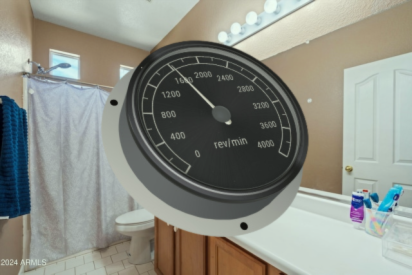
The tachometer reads 1600rpm
